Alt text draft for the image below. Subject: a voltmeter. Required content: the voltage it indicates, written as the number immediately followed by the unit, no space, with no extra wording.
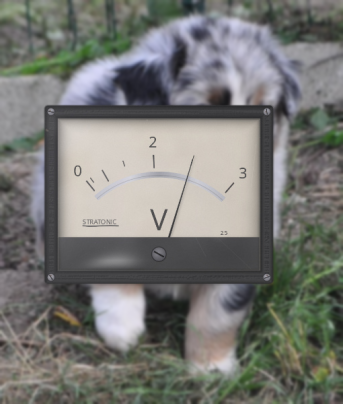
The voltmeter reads 2.5V
